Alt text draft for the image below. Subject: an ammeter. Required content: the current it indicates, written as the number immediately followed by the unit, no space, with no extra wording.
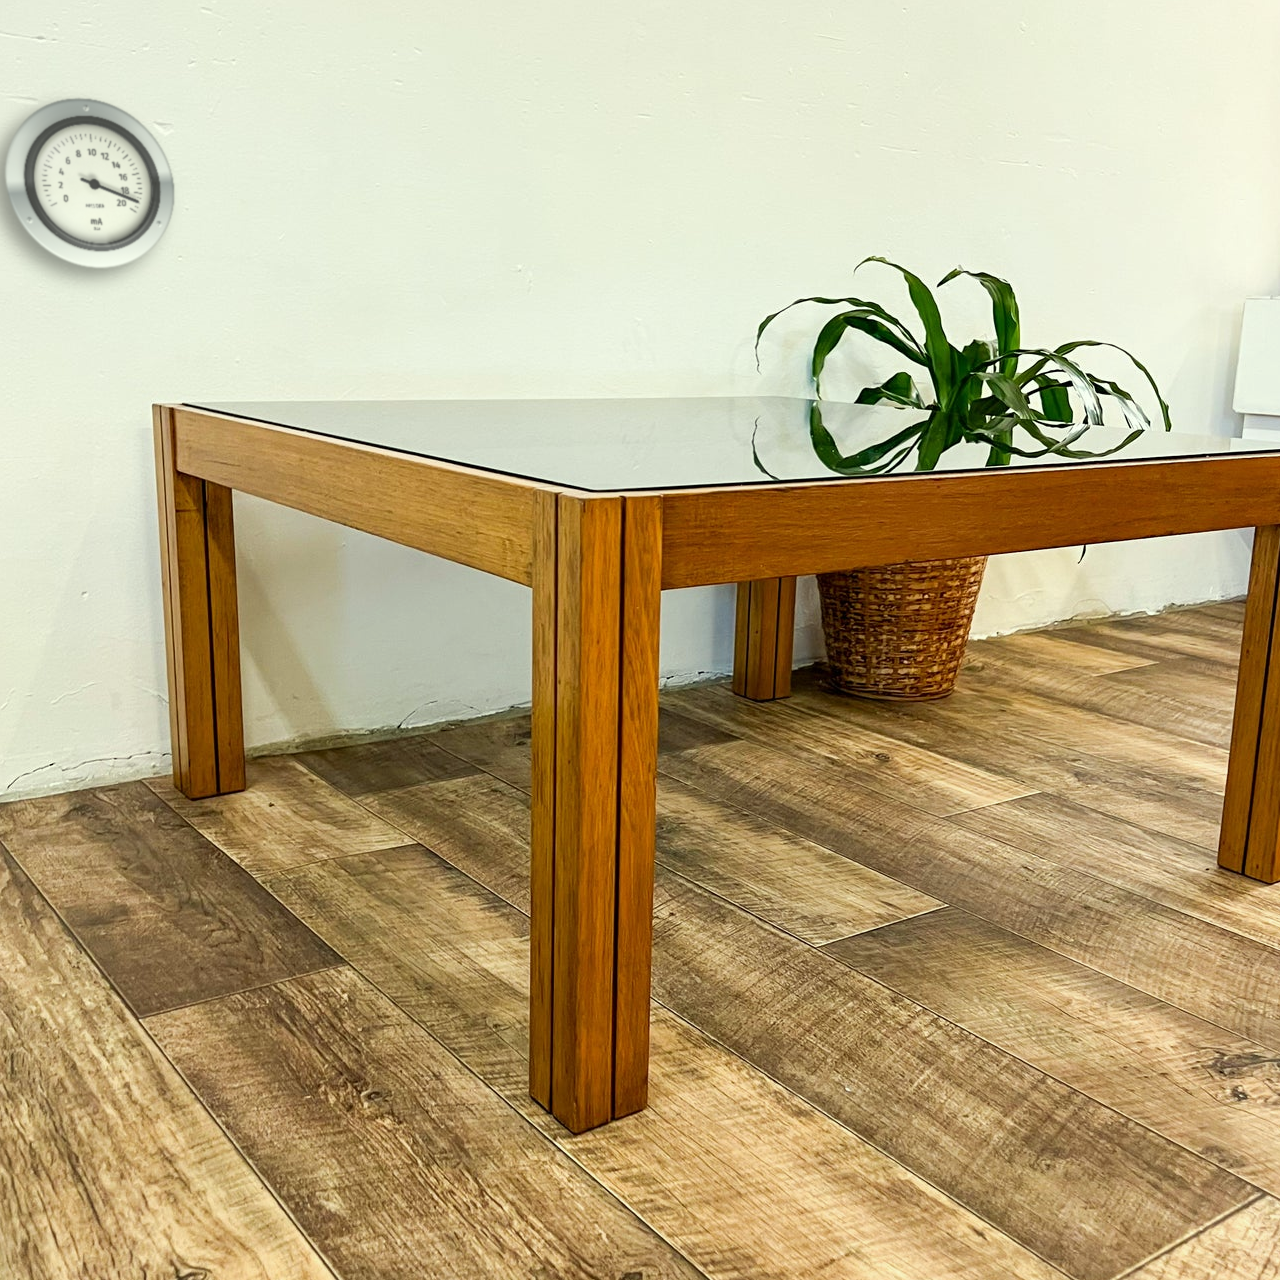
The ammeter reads 19mA
